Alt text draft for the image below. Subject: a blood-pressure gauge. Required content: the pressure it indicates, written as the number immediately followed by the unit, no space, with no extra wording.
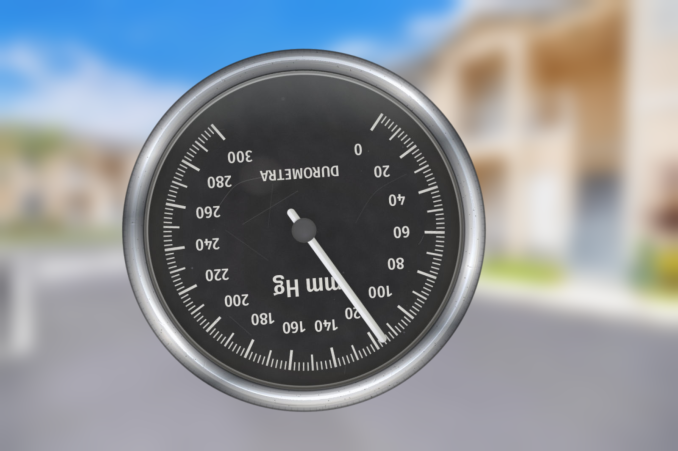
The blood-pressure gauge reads 116mmHg
